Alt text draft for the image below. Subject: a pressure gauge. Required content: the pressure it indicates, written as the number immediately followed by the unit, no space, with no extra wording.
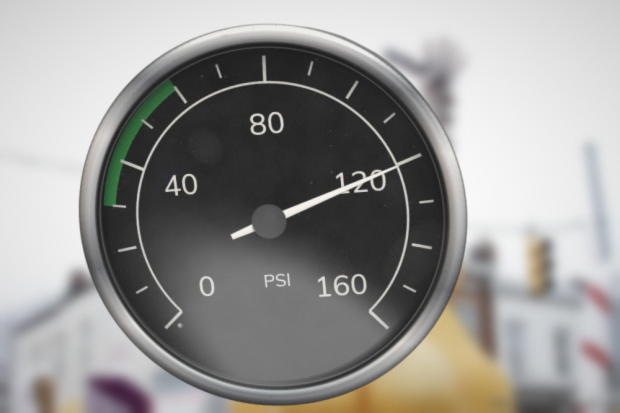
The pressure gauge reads 120psi
